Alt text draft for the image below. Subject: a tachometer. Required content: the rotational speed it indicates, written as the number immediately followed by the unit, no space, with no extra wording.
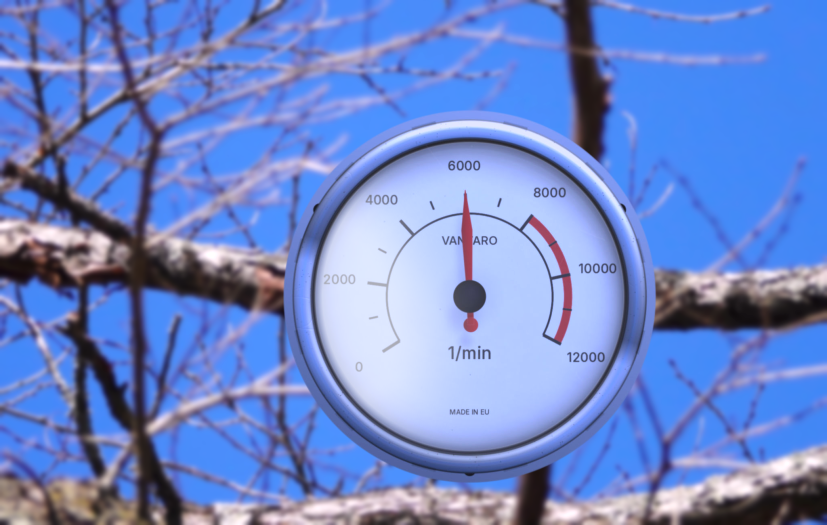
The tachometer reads 6000rpm
